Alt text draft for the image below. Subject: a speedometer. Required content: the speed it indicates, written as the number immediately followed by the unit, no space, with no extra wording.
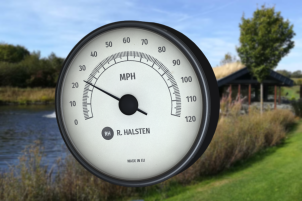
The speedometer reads 25mph
